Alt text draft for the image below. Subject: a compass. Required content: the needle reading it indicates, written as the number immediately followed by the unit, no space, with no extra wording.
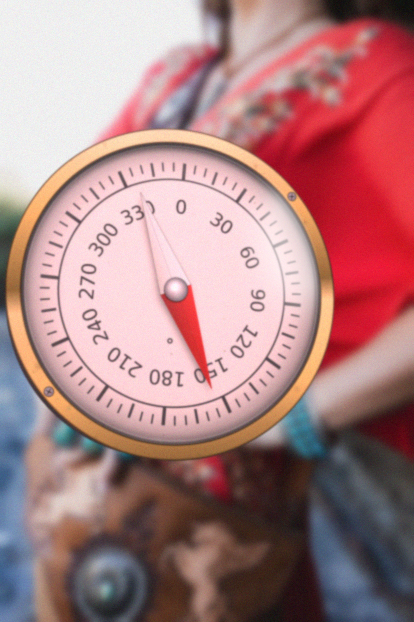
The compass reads 155°
